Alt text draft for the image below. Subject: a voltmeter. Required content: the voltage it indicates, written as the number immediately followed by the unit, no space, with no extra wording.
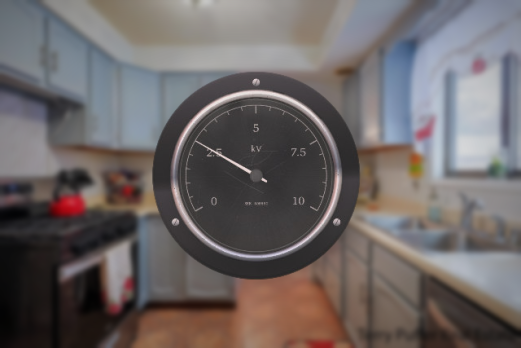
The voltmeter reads 2.5kV
